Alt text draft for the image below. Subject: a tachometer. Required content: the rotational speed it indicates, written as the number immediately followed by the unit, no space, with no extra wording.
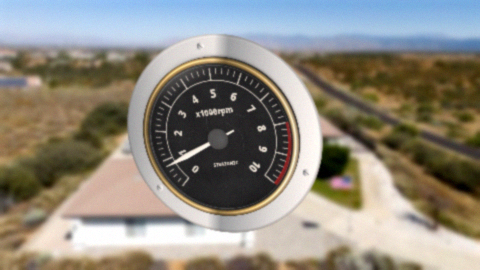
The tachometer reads 800rpm
